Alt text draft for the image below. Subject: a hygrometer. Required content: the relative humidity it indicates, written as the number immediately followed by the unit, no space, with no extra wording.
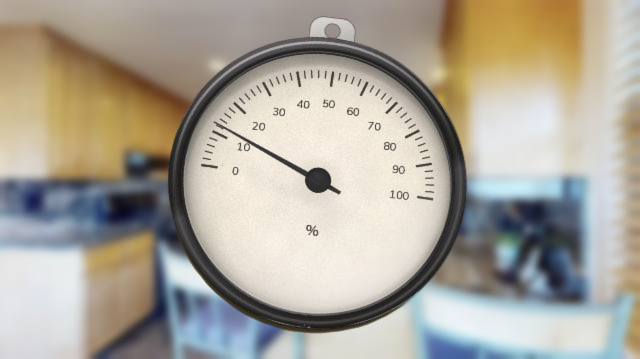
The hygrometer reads 12%
